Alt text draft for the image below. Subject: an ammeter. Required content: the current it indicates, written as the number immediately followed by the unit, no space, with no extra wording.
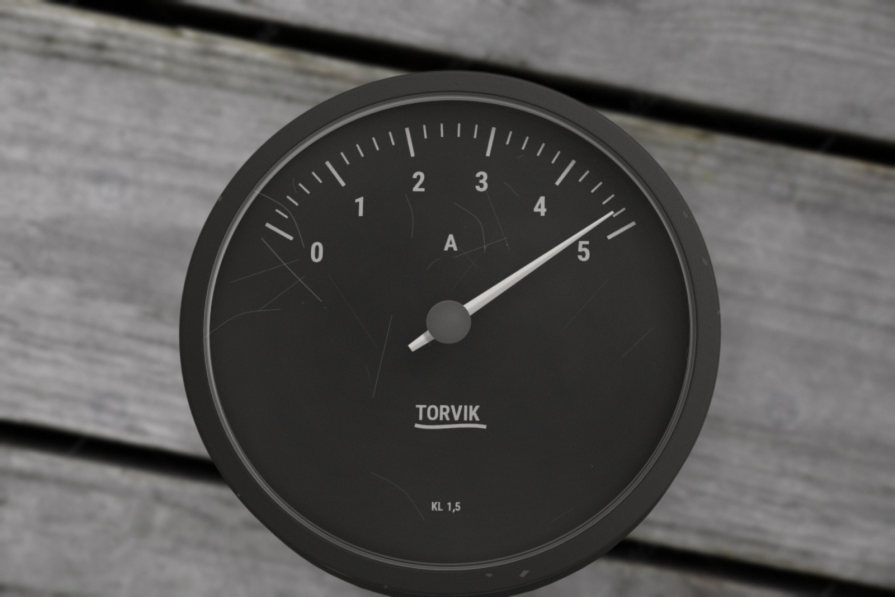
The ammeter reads 4.8A
